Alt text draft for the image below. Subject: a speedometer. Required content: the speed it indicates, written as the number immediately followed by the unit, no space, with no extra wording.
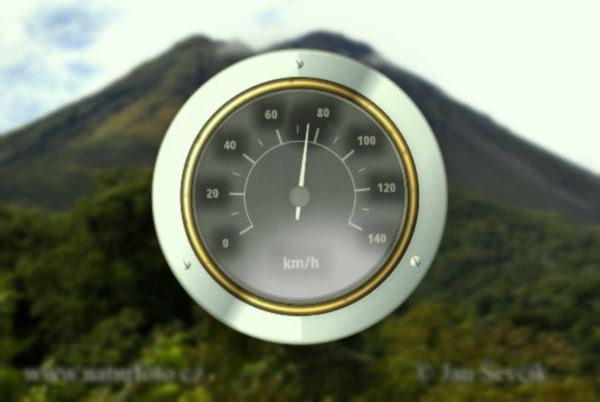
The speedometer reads 75km/h
